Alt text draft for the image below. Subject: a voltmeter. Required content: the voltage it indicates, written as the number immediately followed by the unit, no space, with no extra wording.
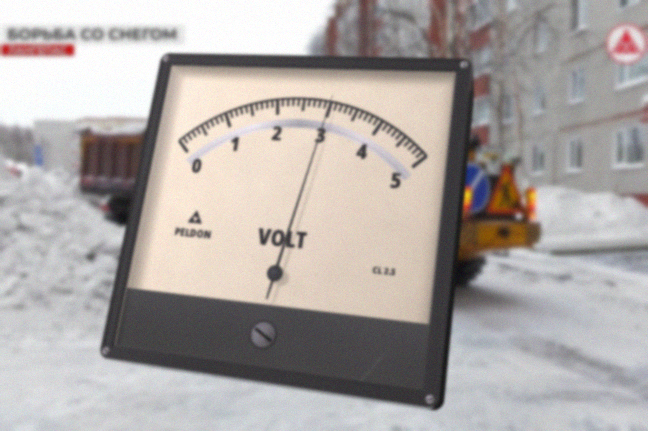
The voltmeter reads 3V
